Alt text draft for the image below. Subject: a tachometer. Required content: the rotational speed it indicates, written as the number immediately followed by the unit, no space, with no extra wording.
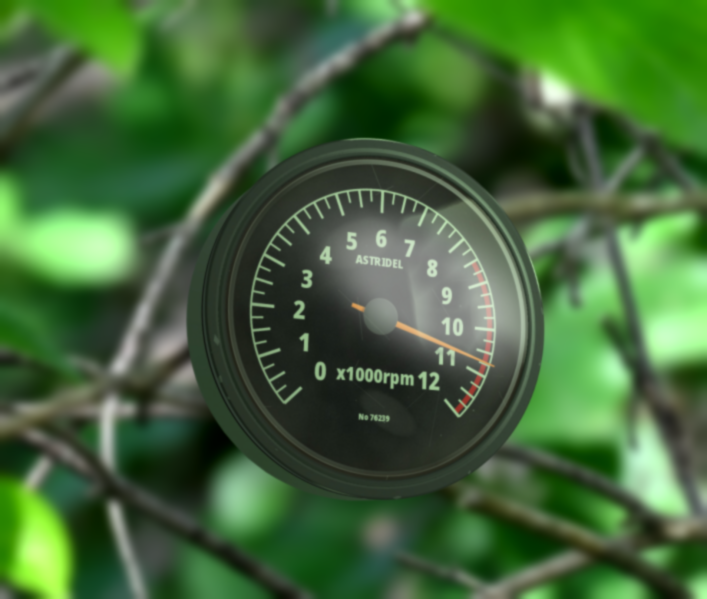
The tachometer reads 10750rpm
